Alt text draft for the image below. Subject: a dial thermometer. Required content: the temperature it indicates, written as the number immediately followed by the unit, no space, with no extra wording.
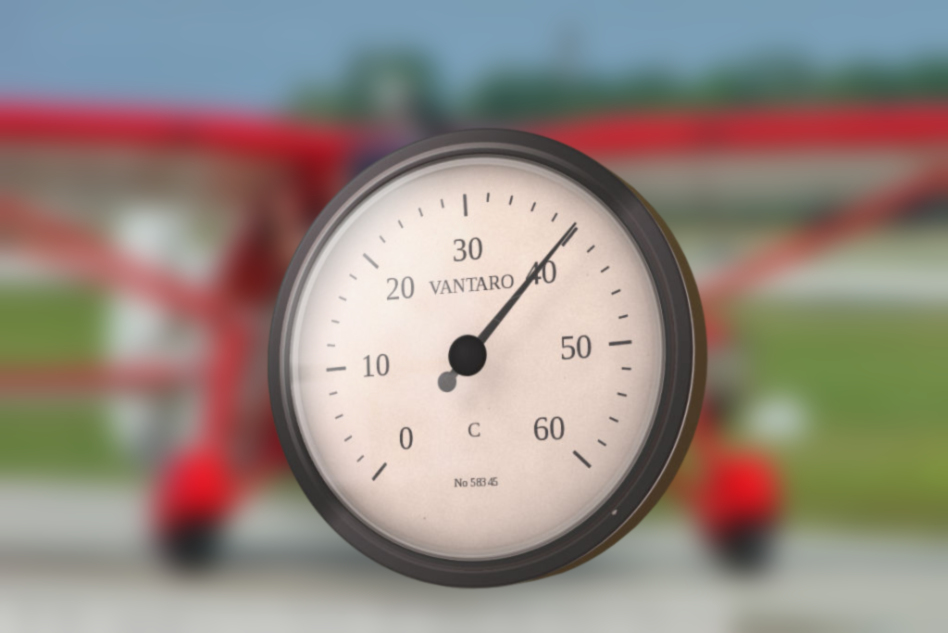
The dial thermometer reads 40°C
